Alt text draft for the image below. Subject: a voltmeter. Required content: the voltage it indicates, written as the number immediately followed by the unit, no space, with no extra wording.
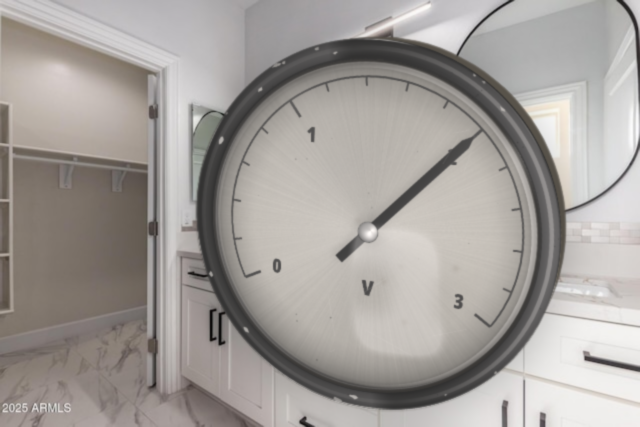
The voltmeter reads 2V
